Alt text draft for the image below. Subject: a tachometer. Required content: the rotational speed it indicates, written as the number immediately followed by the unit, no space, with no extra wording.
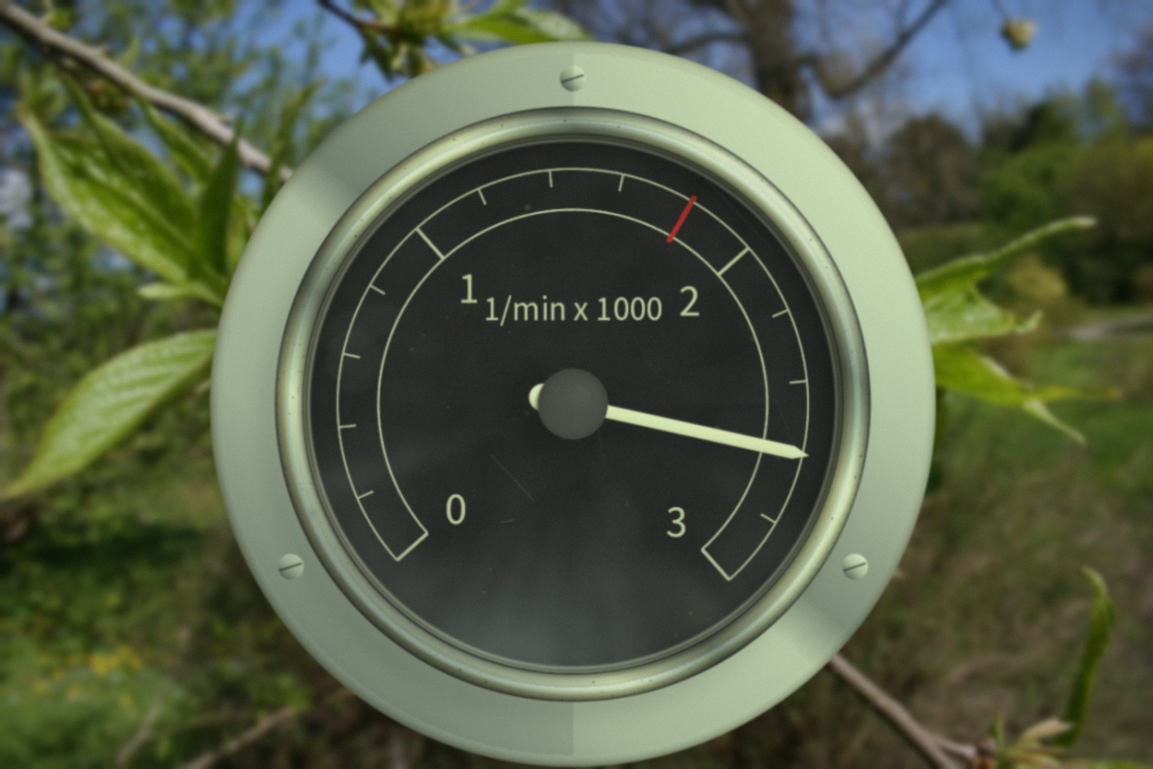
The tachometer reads 2600rpm
